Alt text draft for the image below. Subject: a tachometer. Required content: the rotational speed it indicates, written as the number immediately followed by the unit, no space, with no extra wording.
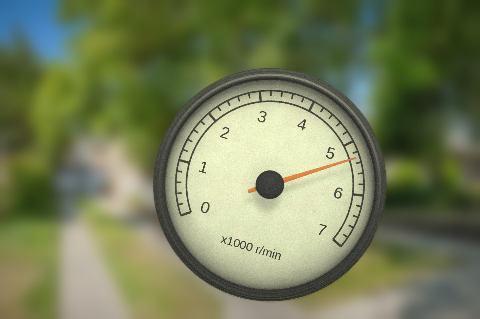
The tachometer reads 5300rpm
